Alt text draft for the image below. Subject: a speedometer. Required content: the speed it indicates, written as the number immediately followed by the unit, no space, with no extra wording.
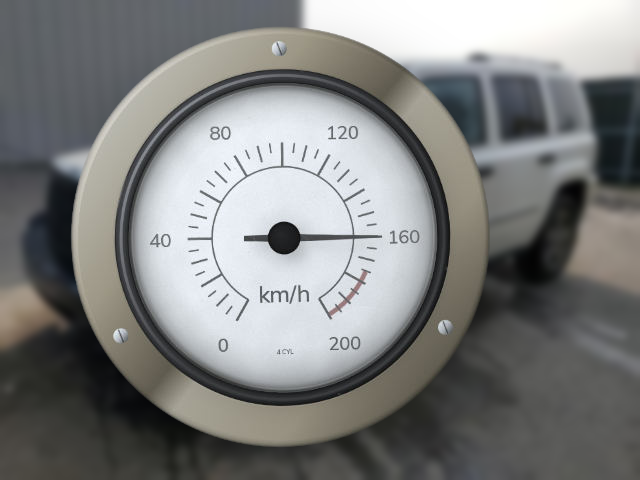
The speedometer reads 160km/h
